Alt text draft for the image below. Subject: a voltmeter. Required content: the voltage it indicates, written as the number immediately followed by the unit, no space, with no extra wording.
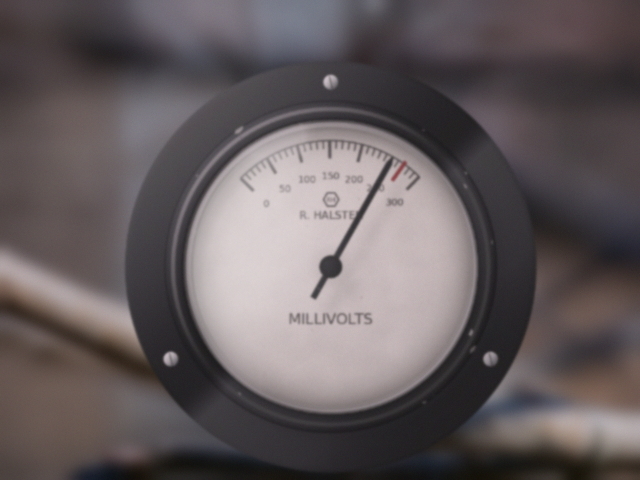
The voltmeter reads 250mV
